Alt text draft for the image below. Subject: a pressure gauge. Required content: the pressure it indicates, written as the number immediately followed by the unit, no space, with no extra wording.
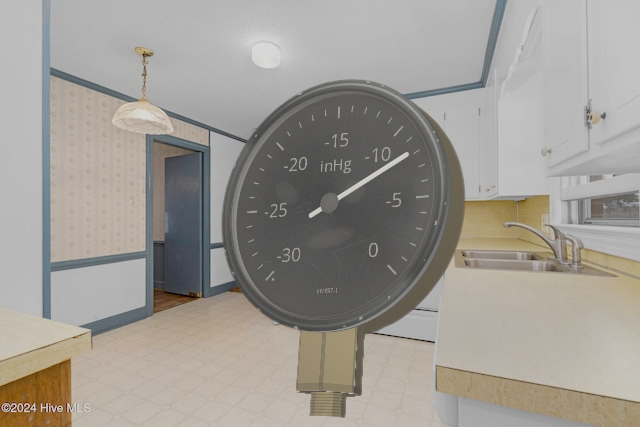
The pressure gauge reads -8inHg
